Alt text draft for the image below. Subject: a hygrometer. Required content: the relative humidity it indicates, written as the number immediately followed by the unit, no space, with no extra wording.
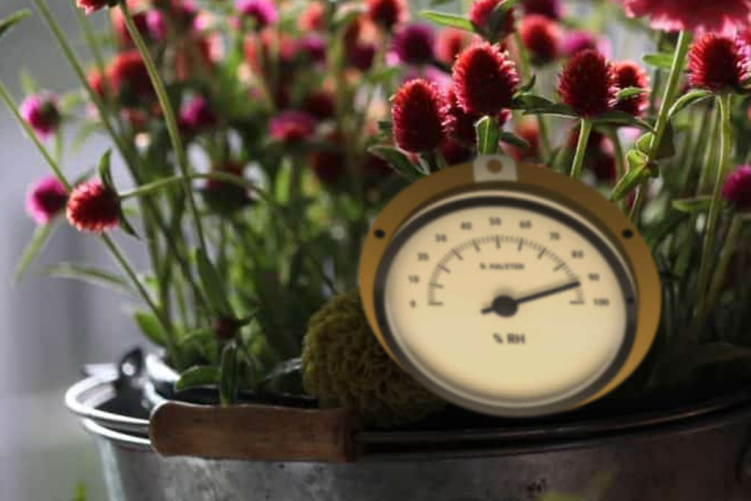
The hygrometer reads 90%
